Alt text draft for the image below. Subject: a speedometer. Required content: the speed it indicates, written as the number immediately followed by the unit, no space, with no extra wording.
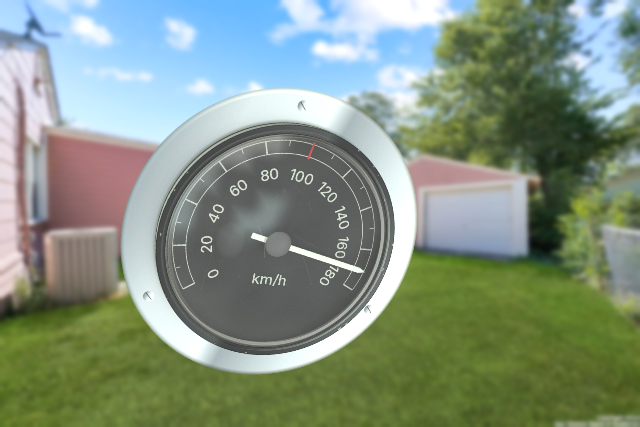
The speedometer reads 170km/h
